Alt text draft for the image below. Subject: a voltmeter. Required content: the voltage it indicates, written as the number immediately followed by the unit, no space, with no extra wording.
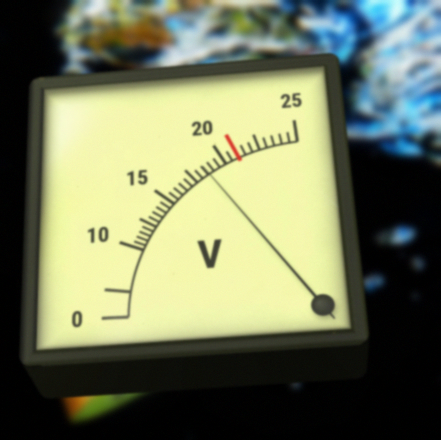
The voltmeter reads 18.5V
